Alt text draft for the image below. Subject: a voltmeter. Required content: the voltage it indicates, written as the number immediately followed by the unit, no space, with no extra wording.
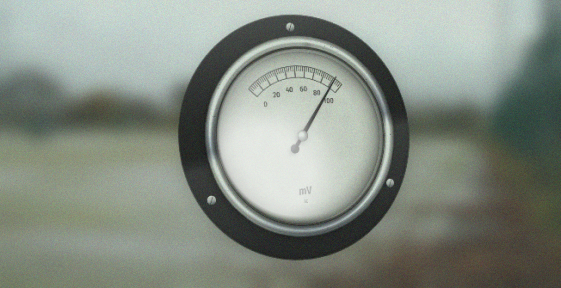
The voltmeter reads 90mV
